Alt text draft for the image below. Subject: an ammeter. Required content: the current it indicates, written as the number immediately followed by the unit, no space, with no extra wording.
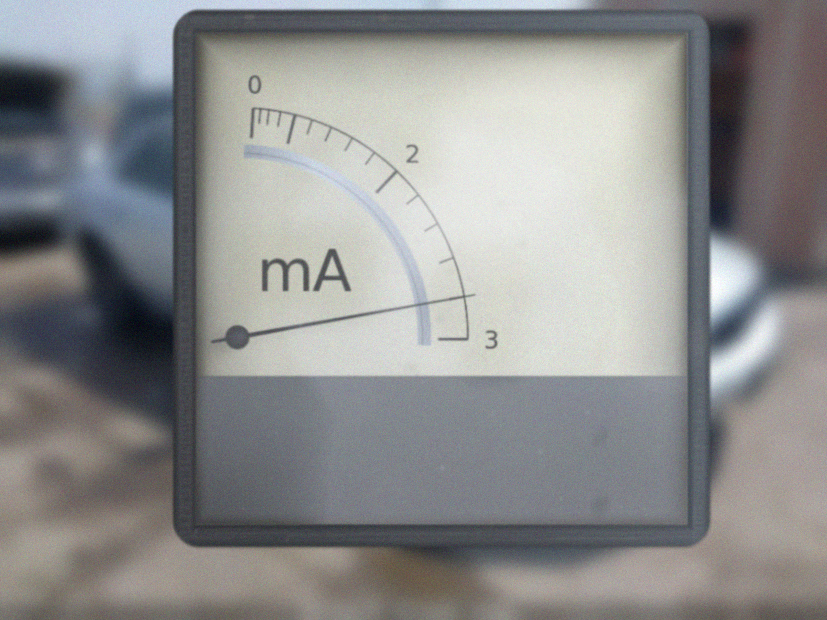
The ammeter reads 2.8mA
